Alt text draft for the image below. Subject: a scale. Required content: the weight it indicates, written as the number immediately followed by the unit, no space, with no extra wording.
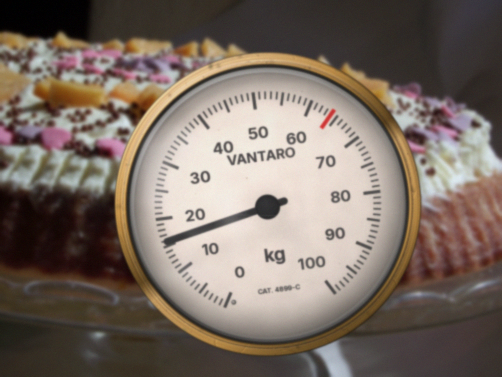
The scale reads 16kg
